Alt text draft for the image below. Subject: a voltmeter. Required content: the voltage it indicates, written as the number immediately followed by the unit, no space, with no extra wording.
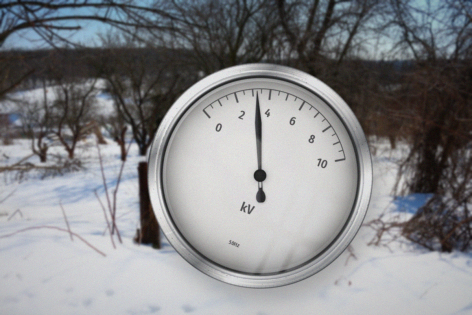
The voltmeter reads 3.25kV
